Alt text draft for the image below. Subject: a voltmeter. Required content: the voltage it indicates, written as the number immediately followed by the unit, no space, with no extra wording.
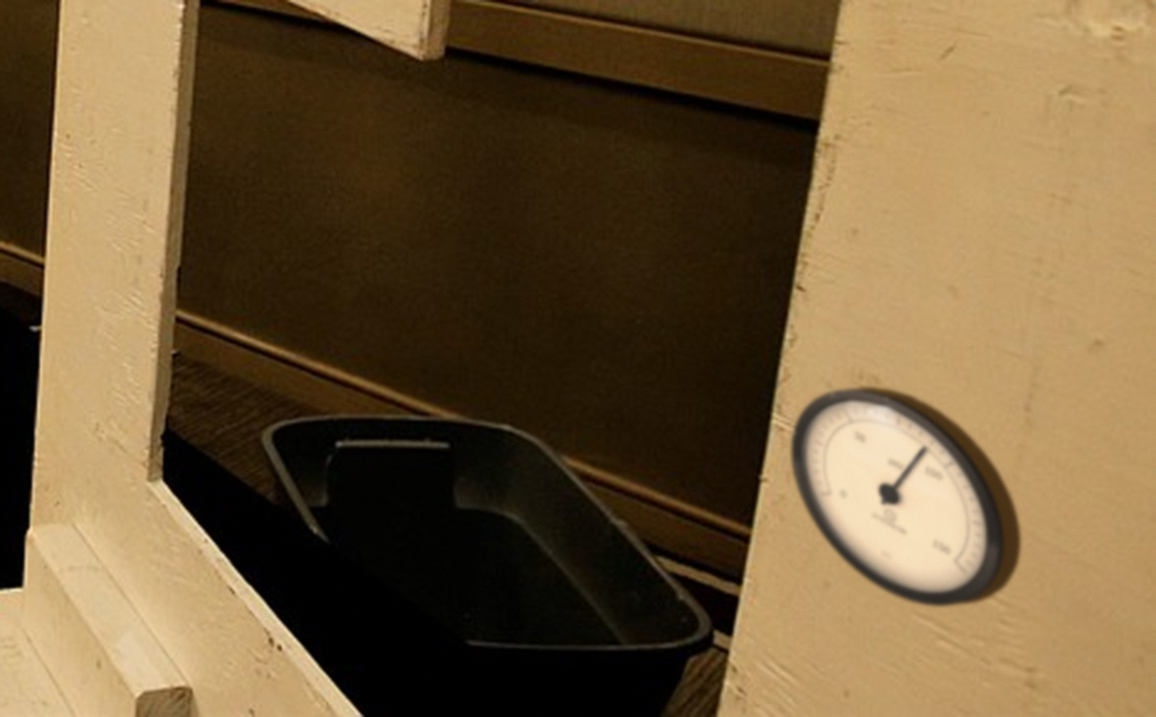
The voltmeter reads 90mV
